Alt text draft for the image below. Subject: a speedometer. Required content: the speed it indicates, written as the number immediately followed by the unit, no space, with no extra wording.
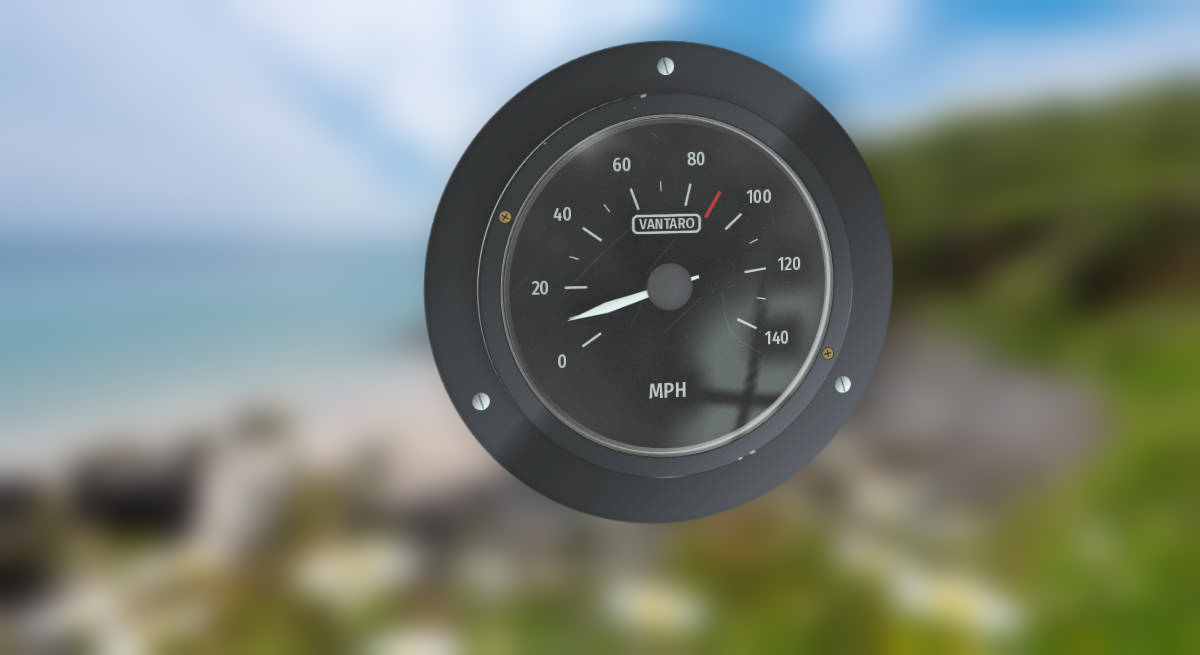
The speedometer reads 10mph
